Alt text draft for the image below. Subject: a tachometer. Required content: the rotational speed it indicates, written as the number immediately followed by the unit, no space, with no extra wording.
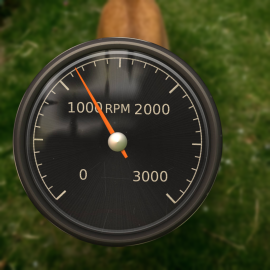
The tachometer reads 1150rpm
